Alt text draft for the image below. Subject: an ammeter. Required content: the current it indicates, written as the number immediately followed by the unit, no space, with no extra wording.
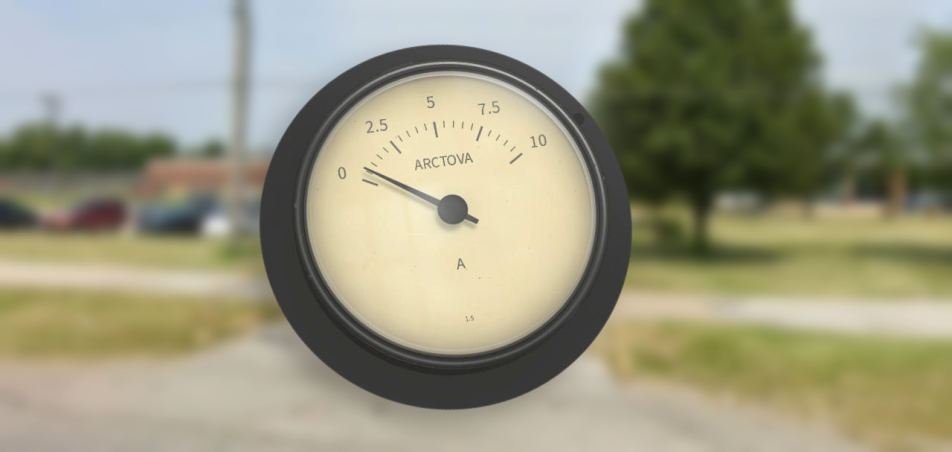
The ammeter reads 0.5A
